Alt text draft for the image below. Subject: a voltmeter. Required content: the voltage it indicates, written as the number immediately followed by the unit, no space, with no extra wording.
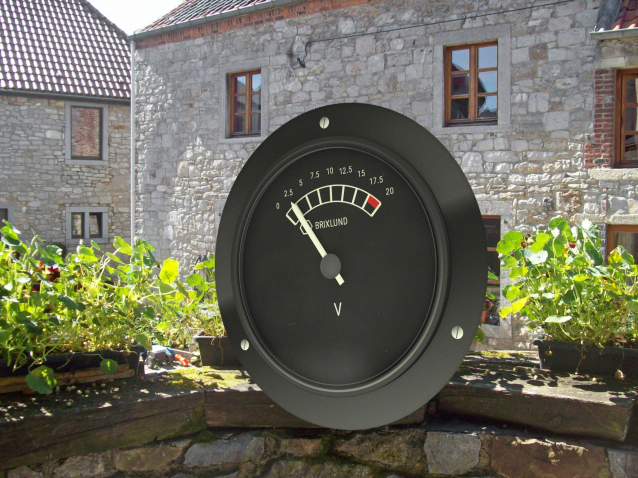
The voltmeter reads 2.5V
